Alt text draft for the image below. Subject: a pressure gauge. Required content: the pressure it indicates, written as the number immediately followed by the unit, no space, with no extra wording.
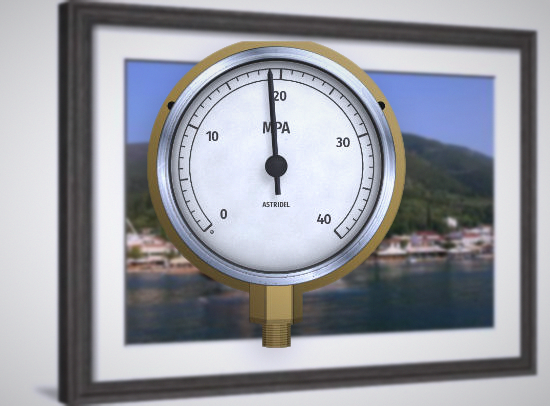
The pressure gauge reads 19MPa
